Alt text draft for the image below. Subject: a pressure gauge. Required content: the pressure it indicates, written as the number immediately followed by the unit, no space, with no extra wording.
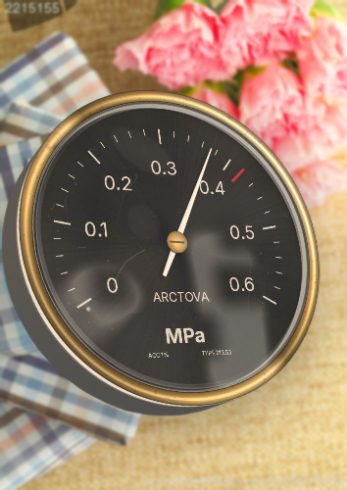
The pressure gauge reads 0.37MPa
